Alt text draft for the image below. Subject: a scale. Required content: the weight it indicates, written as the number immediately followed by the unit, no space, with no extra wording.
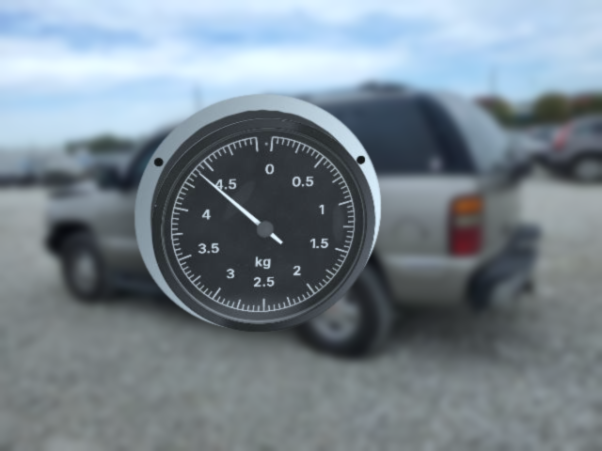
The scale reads 4.4kg
